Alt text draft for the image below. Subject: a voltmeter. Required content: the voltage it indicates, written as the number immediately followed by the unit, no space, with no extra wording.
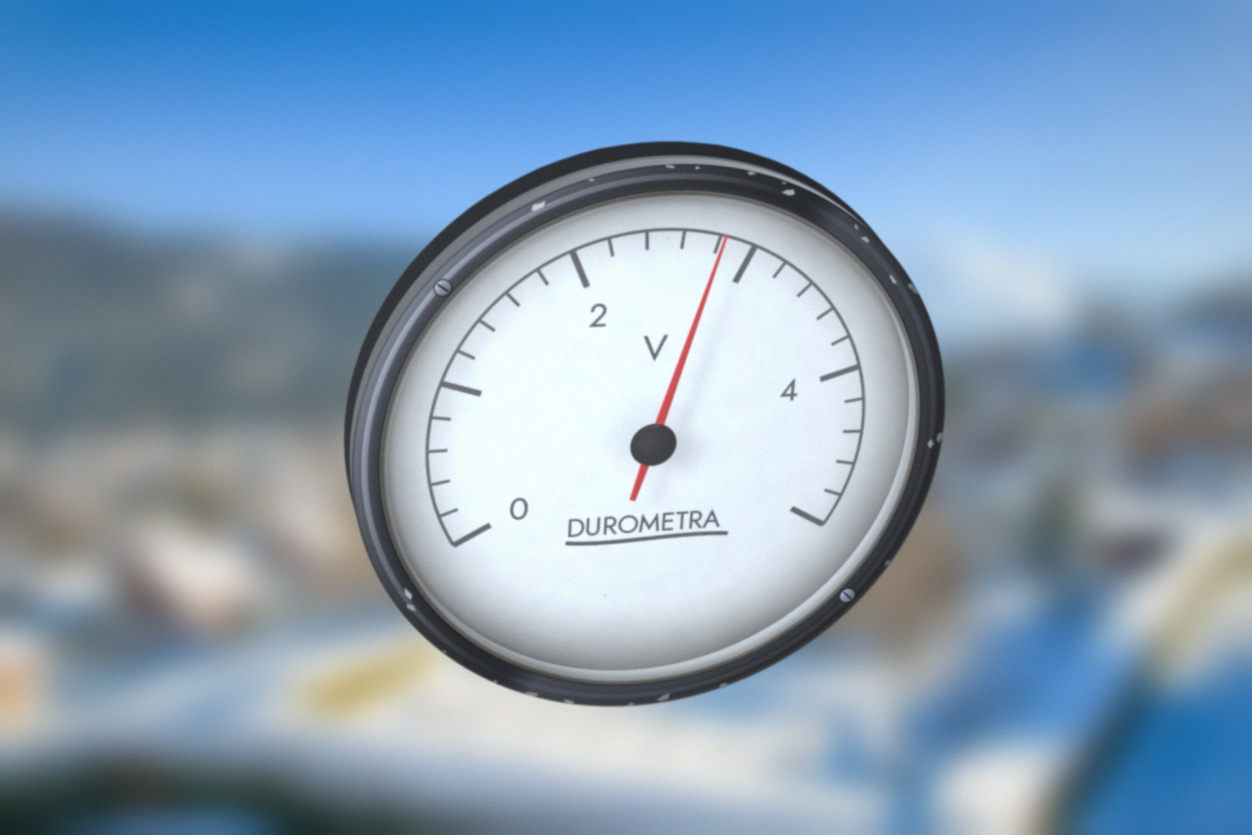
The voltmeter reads 2.8V
